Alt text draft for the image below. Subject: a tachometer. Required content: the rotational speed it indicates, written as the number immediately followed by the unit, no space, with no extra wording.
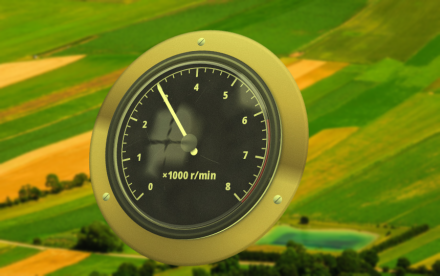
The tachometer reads 3000rpm
